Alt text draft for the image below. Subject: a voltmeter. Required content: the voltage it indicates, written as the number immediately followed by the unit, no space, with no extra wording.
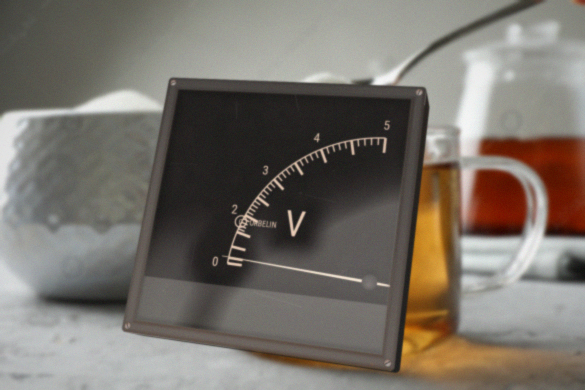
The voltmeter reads 0.5V
